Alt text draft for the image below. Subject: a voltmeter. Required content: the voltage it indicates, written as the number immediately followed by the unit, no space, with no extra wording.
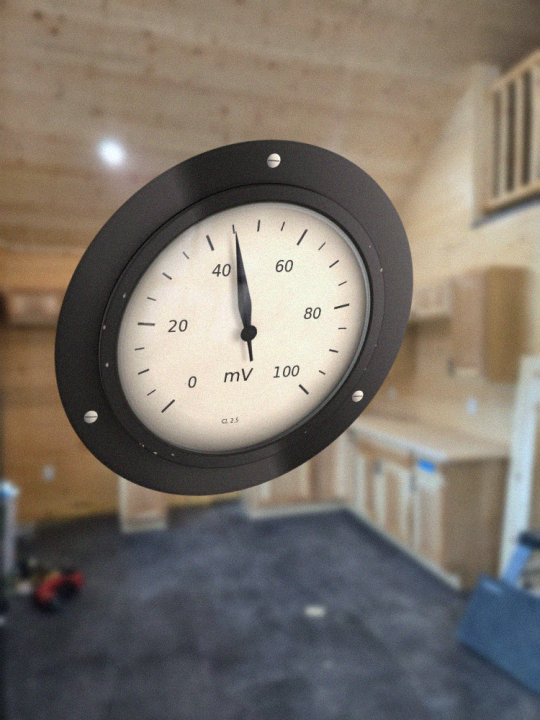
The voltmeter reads 45mV
